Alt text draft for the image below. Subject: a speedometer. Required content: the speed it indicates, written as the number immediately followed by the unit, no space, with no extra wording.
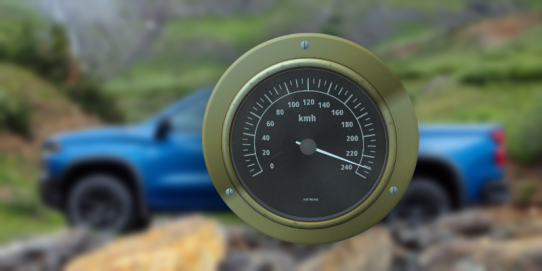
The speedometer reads 230km/h
